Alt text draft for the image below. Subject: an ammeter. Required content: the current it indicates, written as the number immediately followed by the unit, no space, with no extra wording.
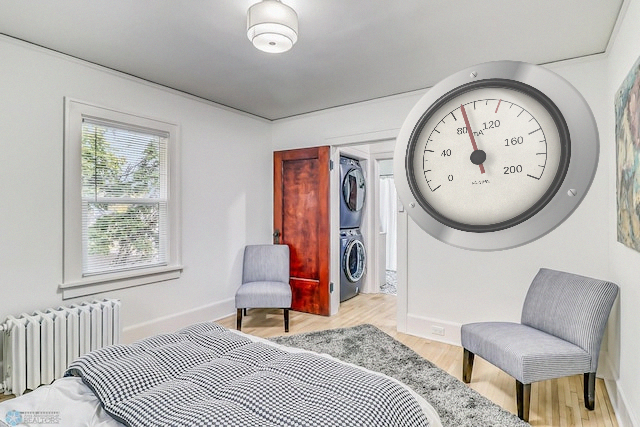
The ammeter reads 90mA
